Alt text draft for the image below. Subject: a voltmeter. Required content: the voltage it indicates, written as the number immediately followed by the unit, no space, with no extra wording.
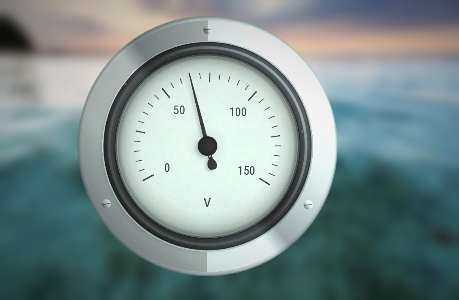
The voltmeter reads 65V
